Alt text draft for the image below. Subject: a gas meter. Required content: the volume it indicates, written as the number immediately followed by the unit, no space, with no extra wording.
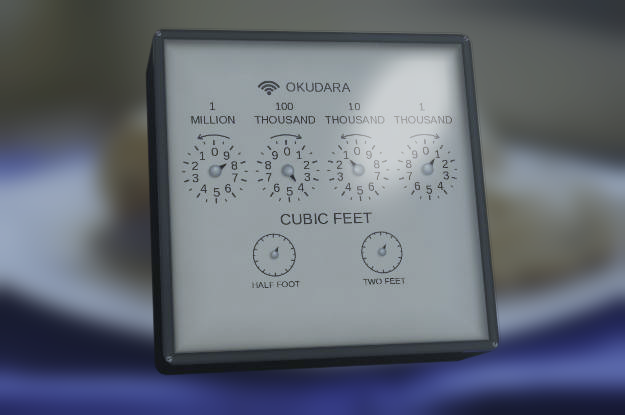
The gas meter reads 841100ft³
